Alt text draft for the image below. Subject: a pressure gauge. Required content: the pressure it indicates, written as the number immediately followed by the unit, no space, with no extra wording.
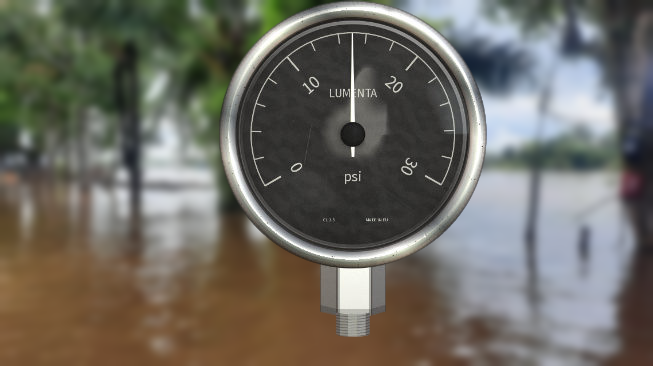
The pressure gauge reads 15psi
